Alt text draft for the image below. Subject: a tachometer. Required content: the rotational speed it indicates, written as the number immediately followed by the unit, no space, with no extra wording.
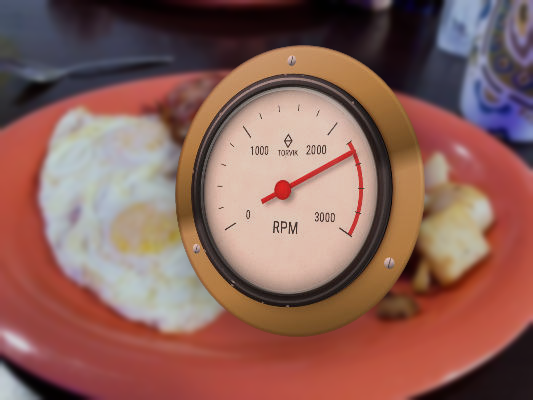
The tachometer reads 2300rpm
